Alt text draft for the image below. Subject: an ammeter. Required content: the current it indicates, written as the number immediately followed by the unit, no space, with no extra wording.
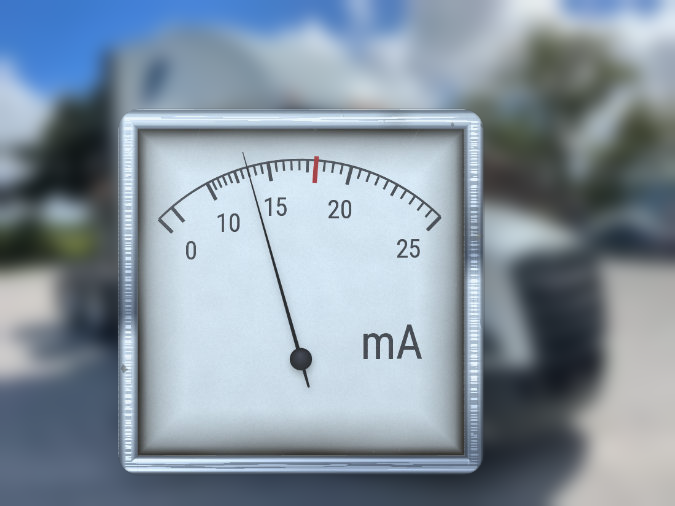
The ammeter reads 13.5mA
